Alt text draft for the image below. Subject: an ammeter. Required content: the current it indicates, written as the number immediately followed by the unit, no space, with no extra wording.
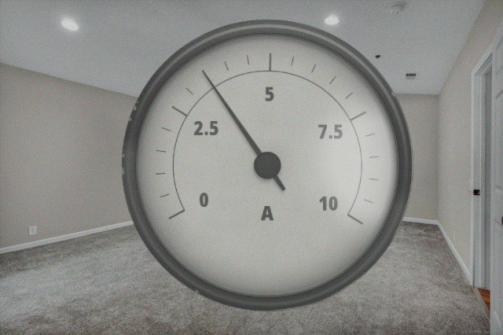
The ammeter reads 3.5A
